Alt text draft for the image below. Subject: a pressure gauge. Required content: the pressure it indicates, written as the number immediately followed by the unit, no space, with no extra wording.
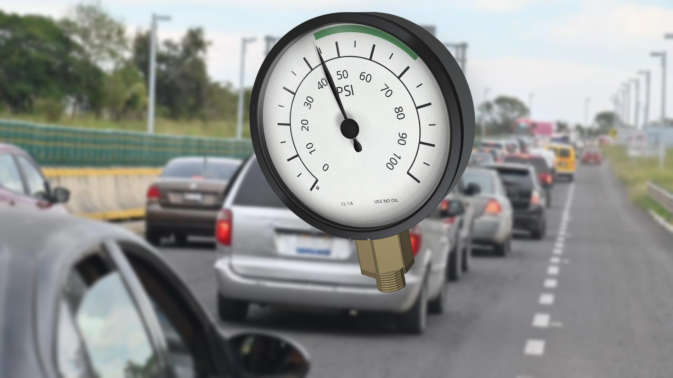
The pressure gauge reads 45psi
